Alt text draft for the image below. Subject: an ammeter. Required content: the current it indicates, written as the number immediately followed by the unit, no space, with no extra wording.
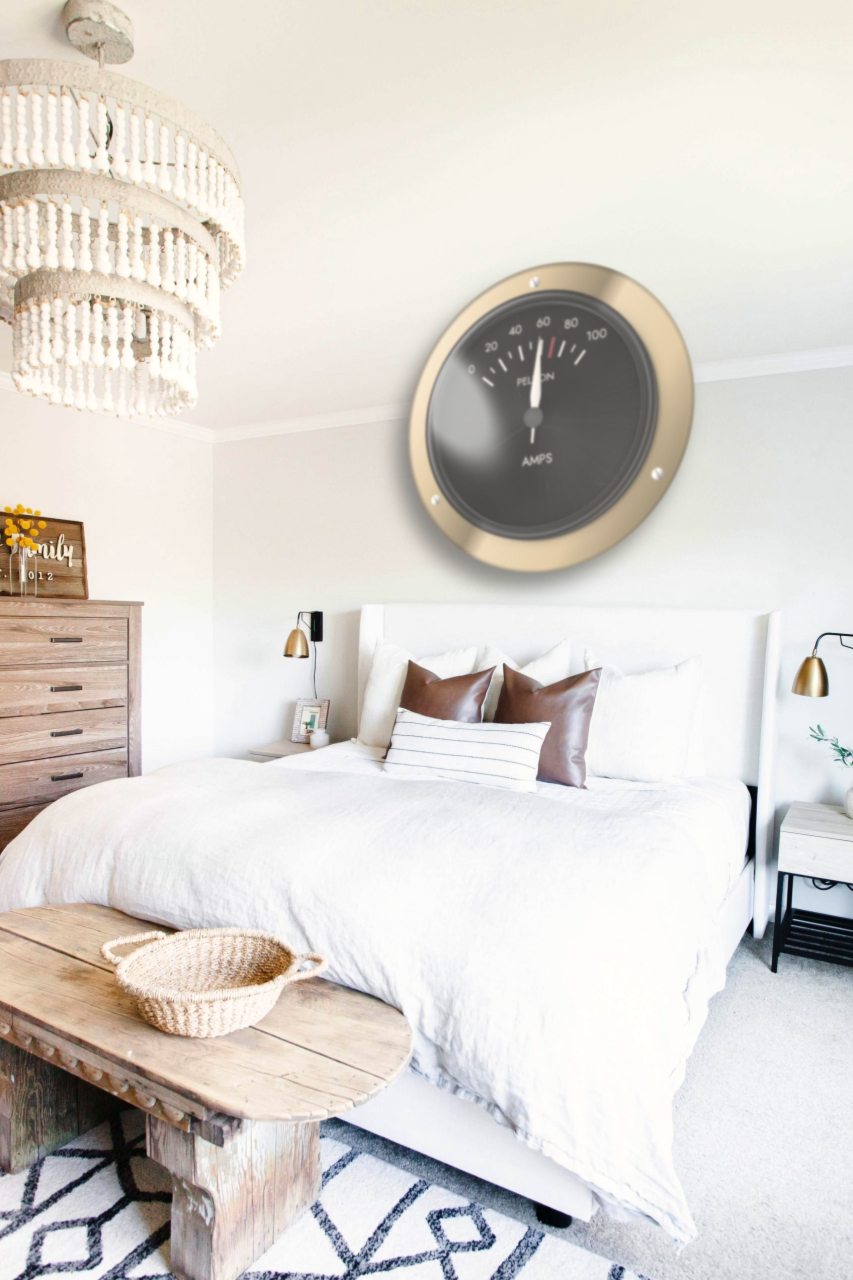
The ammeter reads 60A
